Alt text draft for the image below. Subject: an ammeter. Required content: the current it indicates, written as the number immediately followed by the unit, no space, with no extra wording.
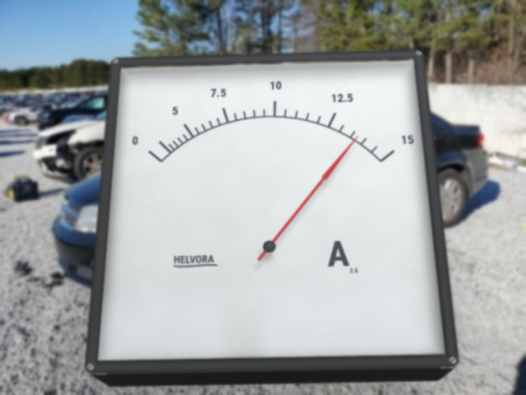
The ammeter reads 13.75A
